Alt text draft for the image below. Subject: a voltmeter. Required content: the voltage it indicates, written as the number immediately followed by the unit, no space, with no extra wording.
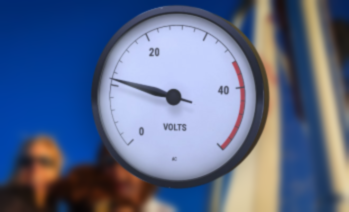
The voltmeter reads 11V
